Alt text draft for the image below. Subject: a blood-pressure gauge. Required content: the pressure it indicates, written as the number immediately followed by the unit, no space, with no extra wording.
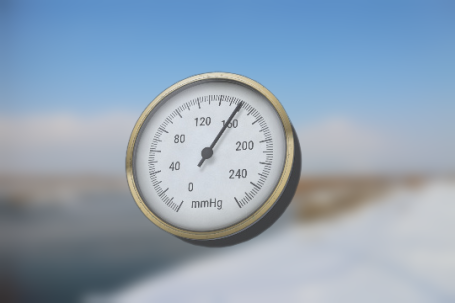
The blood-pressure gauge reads 160mmHg
